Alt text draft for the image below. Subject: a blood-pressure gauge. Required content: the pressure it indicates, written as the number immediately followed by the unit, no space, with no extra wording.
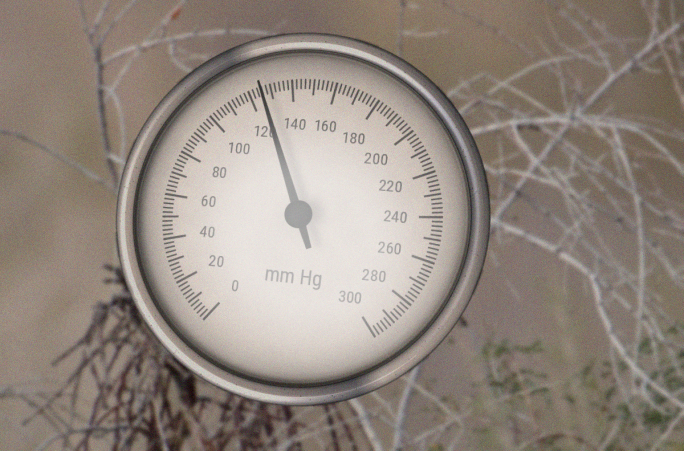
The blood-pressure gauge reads 126mmHg
